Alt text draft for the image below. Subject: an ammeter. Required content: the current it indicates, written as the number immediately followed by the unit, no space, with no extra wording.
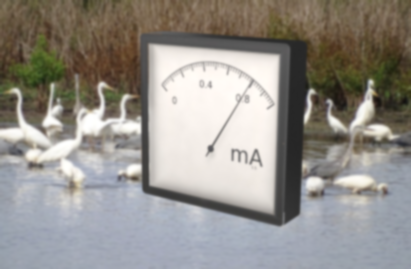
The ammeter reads 0.8mA
